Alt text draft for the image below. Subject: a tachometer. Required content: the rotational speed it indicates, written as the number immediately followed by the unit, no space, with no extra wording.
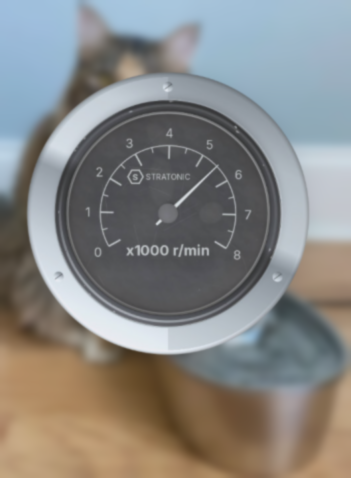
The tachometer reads 5500rpm
